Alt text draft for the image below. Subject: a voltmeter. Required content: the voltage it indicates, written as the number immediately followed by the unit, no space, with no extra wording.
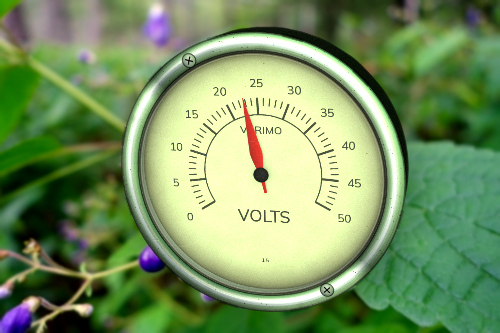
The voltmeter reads 23V
